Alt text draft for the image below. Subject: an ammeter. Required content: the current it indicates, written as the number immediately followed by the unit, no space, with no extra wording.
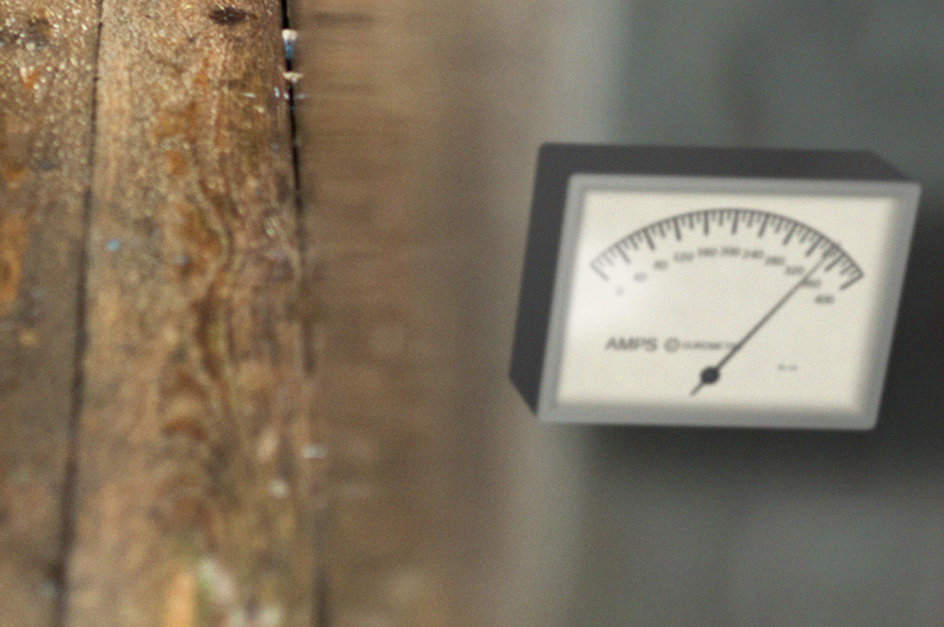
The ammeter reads 340A
